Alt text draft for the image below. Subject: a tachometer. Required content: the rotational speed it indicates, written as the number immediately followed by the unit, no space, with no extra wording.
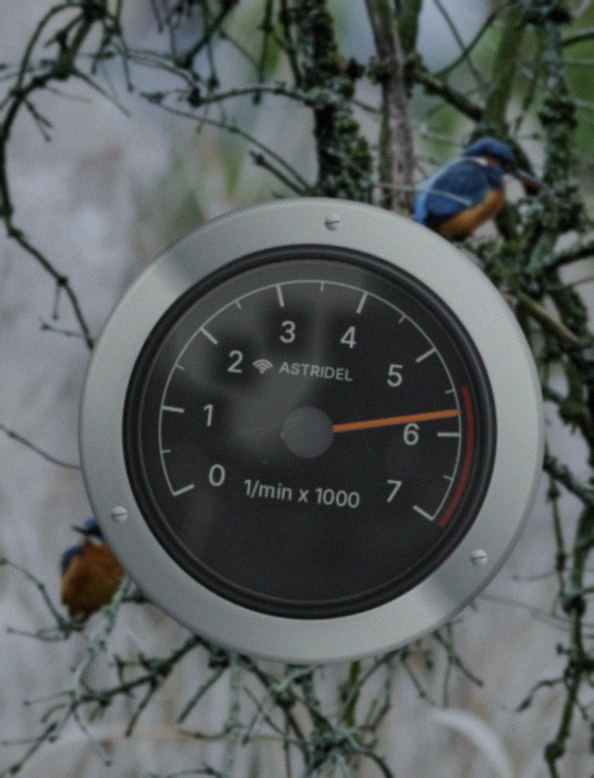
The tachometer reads 5750rpm
